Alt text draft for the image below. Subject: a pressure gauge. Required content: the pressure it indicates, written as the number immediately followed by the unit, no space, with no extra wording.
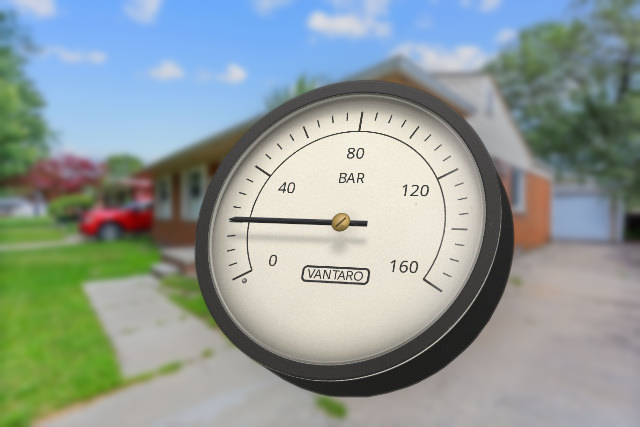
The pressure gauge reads 20bar
